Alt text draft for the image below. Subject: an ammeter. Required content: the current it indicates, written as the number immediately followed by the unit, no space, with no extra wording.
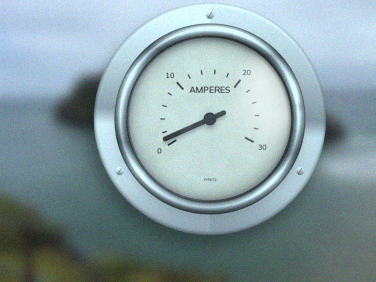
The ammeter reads 1A
